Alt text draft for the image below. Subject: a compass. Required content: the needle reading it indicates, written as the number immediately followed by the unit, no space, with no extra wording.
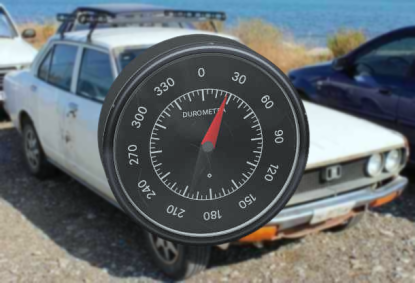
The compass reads 25°
